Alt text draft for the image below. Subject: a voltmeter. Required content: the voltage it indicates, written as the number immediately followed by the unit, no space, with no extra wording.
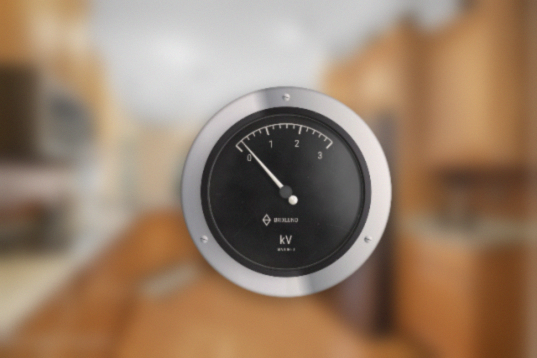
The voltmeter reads 0.2kV
